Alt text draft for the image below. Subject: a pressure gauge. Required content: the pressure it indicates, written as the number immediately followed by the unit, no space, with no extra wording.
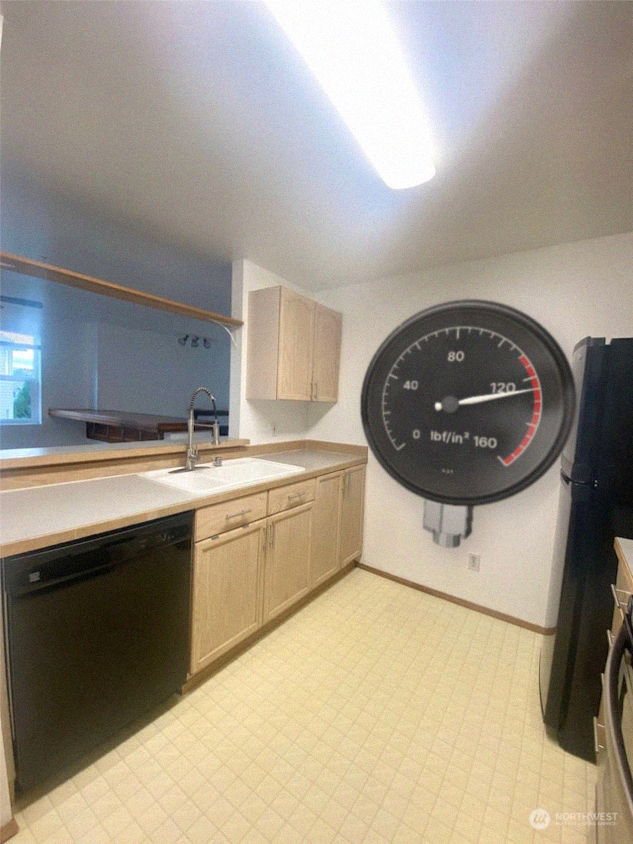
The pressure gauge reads 125psi
